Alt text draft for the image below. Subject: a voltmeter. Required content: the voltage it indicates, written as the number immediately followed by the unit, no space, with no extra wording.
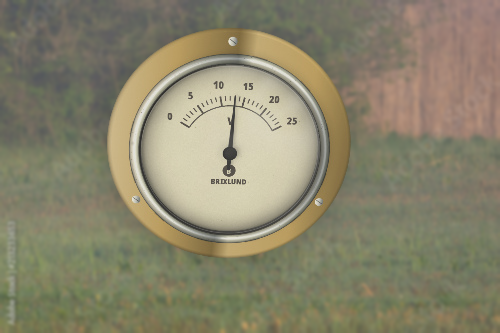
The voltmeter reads 13V
